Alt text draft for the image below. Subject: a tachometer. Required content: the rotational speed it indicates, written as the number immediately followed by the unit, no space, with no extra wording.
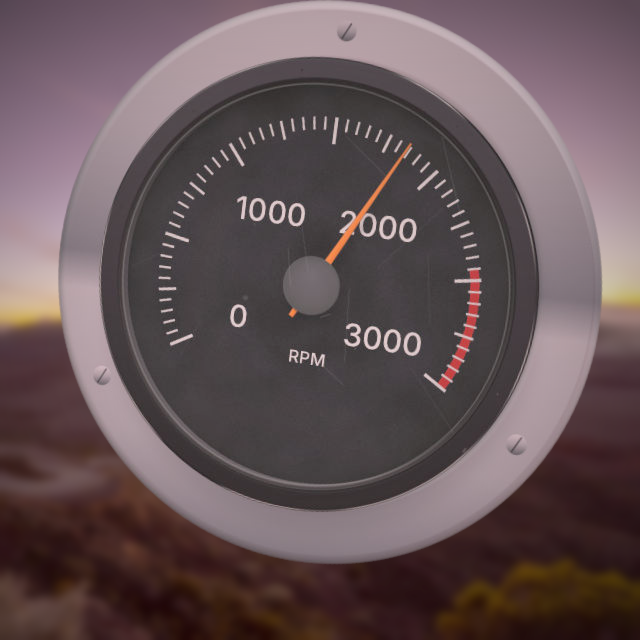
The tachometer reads 1850rpm
